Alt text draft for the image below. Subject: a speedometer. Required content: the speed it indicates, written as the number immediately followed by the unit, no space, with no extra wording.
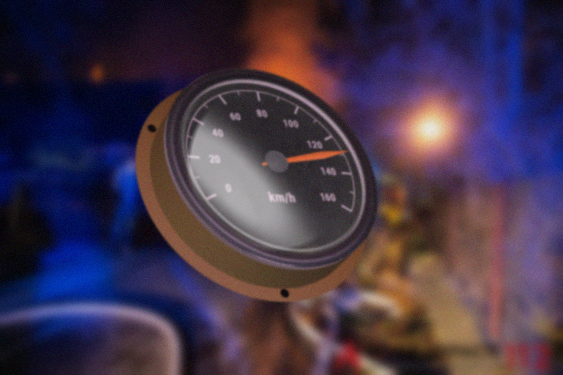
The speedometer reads 130km/h
